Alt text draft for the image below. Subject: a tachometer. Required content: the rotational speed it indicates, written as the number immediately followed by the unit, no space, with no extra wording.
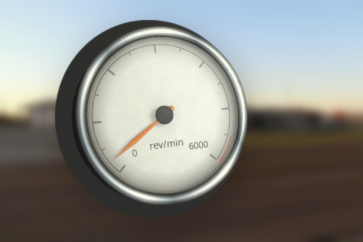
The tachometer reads 250rpm
